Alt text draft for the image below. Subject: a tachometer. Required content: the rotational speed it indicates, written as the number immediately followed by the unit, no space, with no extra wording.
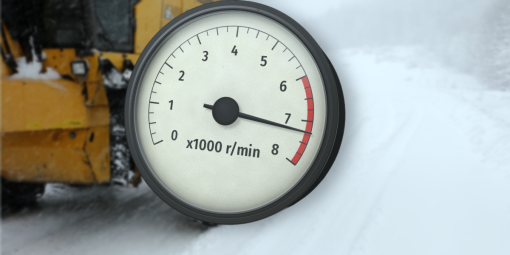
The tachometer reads 7250rpm
